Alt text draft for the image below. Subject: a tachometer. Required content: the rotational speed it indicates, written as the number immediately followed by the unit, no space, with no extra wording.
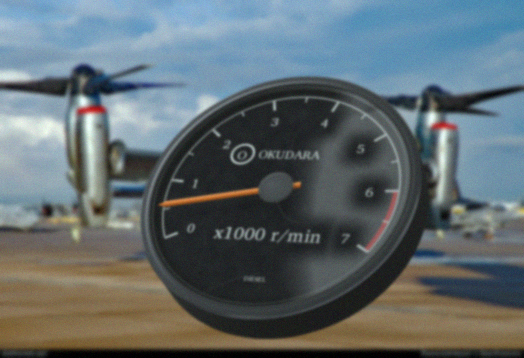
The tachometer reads 500rpm
